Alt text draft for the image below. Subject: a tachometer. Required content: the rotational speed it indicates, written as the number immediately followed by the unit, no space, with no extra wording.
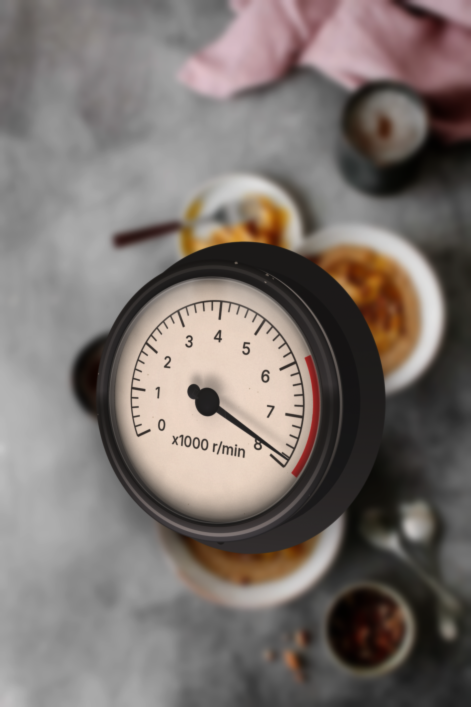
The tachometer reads 7800rpm
